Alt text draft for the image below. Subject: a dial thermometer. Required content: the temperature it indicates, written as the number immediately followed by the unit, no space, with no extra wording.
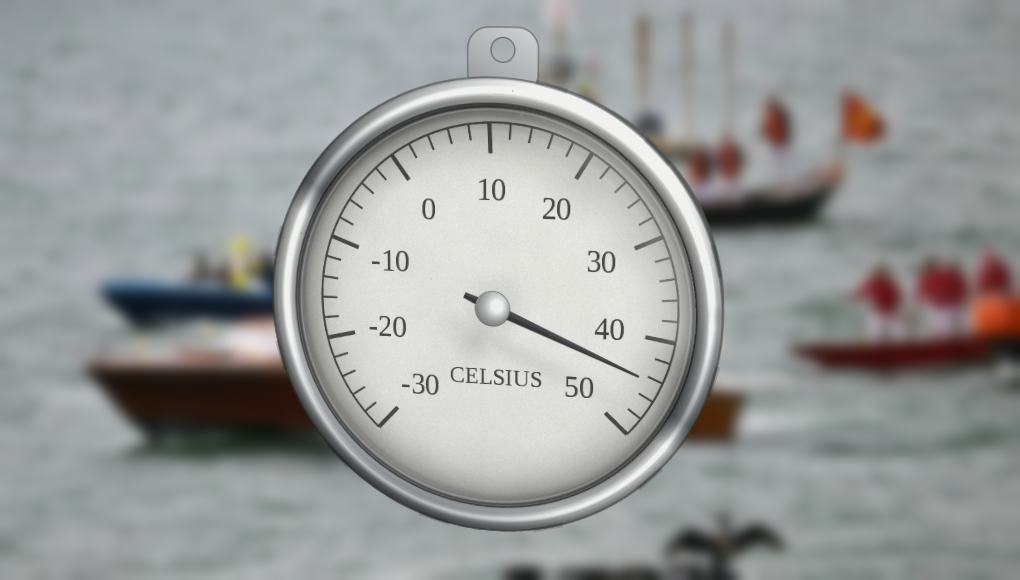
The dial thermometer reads 44°C
